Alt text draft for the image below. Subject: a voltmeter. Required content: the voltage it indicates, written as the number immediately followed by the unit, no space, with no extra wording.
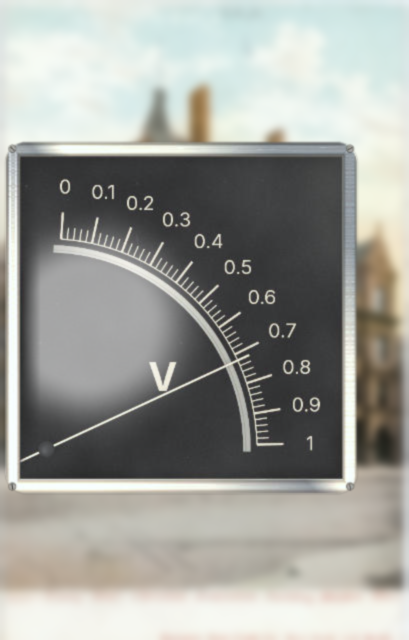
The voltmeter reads 0.72V
